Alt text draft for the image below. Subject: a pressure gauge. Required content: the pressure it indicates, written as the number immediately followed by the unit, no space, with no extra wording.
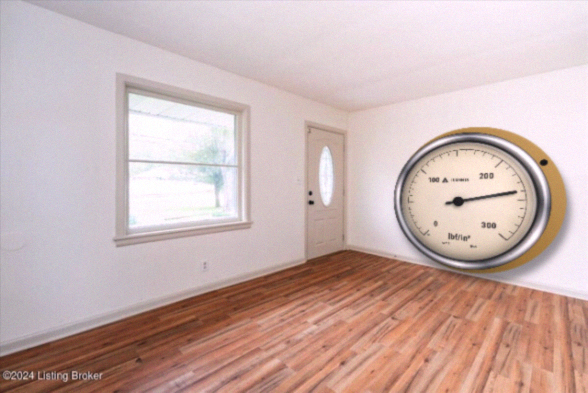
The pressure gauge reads 240psi
